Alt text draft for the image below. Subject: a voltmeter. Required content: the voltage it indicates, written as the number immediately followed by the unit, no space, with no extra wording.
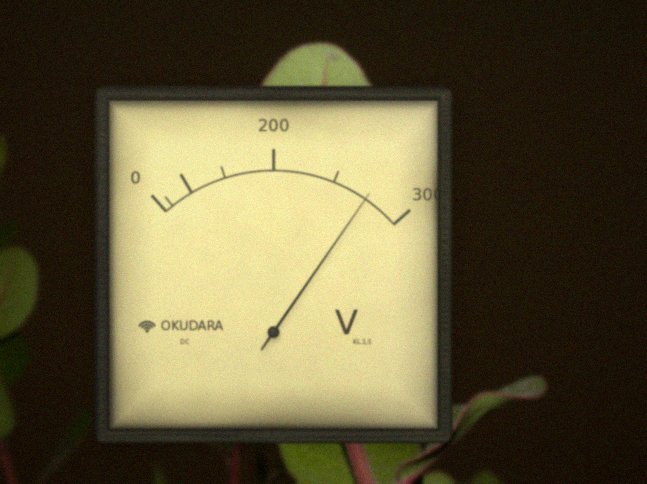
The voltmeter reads 275V
